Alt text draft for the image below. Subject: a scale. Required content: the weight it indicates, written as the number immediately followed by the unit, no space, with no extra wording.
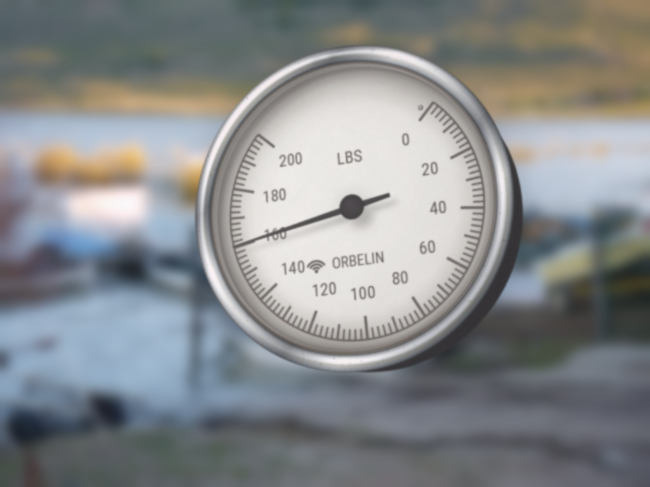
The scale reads 160lb
